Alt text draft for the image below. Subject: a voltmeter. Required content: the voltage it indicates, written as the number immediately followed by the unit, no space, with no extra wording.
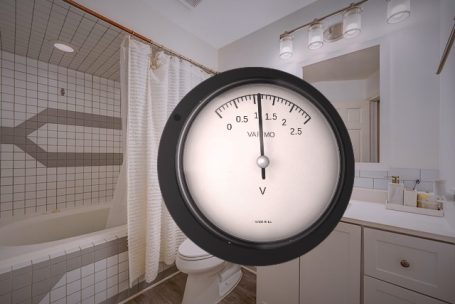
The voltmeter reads 1.1V
